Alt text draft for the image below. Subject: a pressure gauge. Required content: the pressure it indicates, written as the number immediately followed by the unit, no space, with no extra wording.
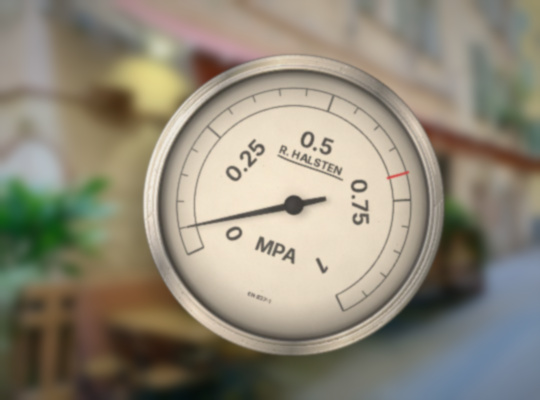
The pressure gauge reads 0.05MPa
